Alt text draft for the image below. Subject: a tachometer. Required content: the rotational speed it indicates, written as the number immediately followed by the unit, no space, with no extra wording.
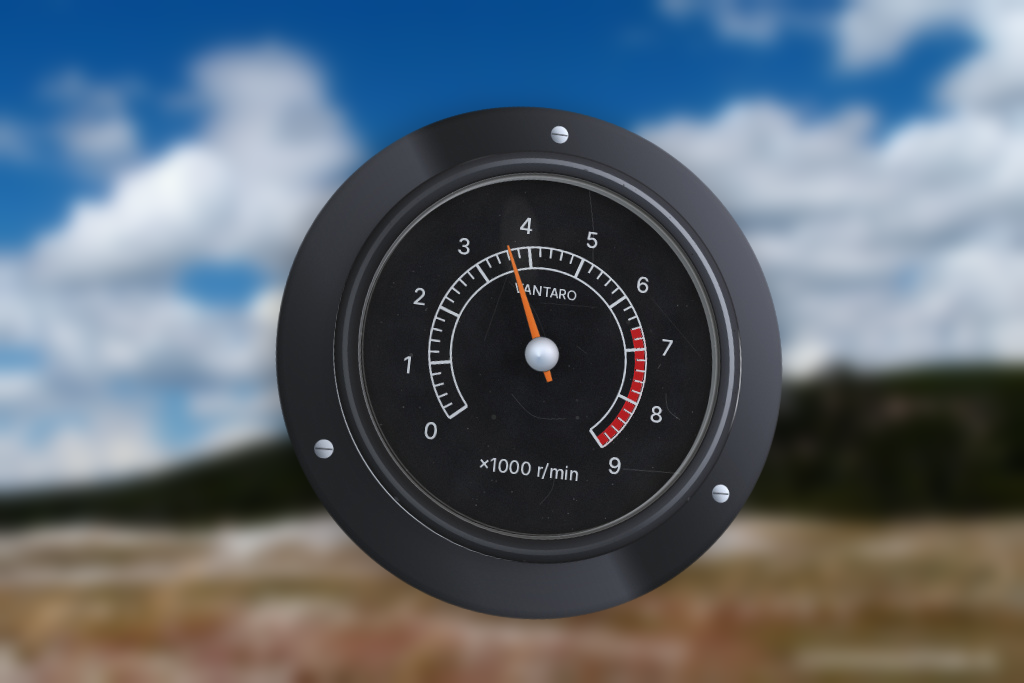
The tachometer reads 3600rpm
